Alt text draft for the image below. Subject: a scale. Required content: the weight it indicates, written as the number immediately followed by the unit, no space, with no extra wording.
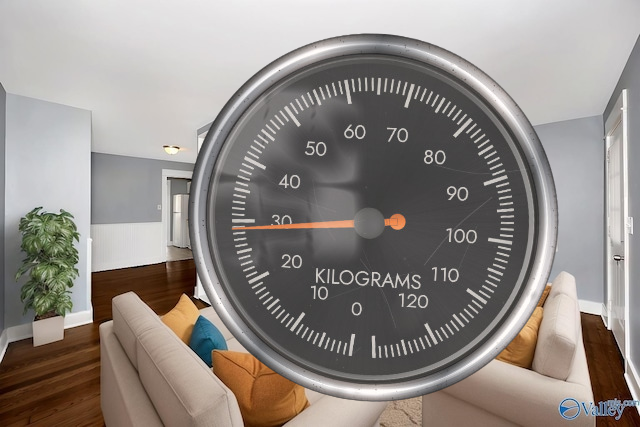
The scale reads 29kg
